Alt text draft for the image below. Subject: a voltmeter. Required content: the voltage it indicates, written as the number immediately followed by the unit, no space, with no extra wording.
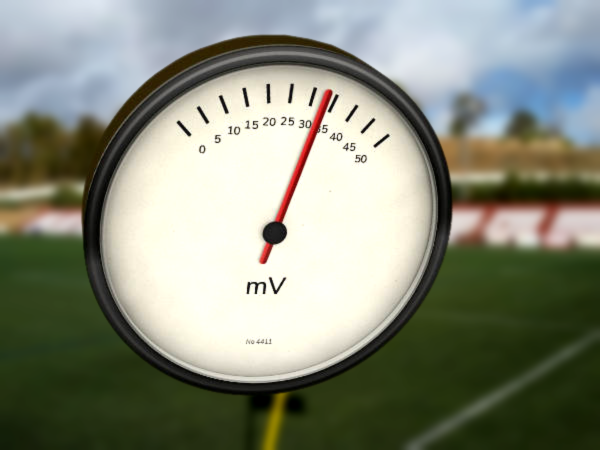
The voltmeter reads 32.5mV
